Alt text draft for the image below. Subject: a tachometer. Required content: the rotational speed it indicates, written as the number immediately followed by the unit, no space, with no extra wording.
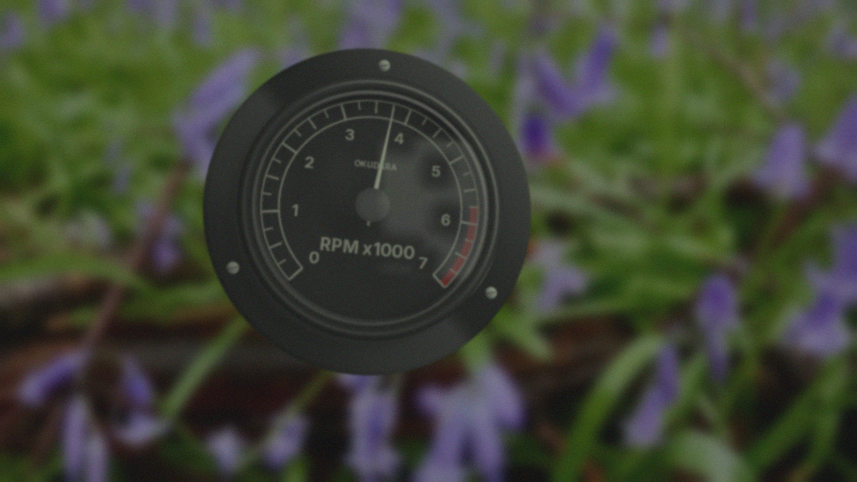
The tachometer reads 3750rpm
